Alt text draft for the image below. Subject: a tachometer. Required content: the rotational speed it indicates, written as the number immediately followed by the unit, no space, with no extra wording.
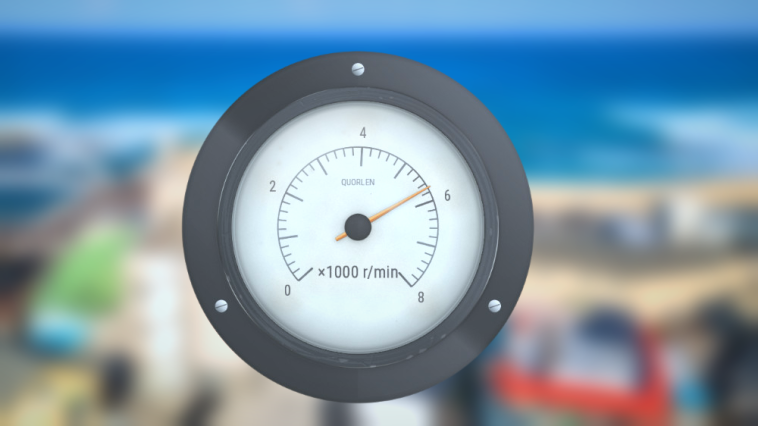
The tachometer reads 5700rpm
